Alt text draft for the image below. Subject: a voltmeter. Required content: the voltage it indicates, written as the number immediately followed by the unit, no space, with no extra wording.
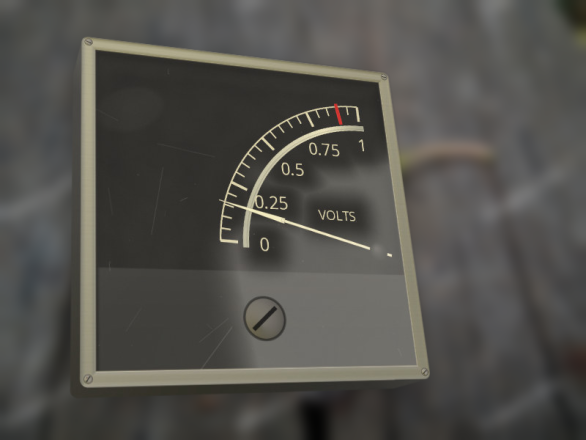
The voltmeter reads 0.15V
